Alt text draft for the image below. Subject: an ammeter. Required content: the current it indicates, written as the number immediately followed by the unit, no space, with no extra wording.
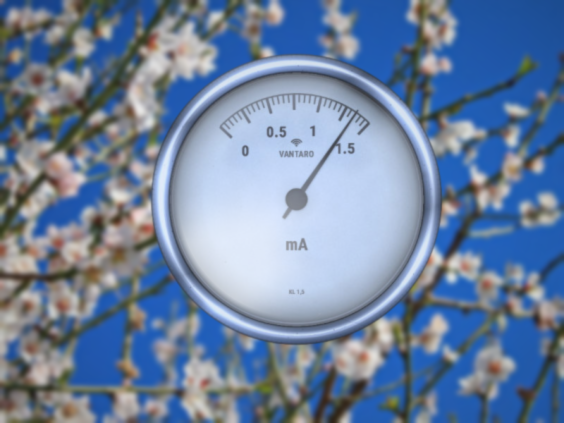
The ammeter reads 1.35mA
